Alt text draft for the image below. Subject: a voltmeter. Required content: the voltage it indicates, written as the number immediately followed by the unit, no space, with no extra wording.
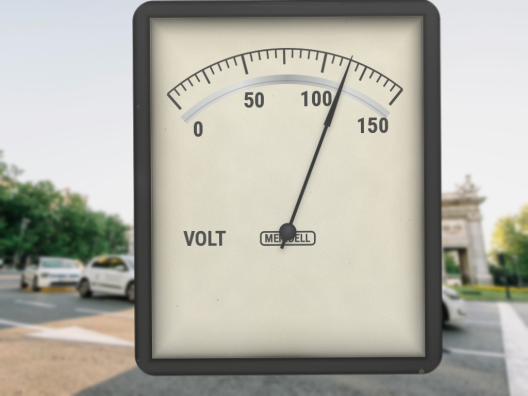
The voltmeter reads 115V
